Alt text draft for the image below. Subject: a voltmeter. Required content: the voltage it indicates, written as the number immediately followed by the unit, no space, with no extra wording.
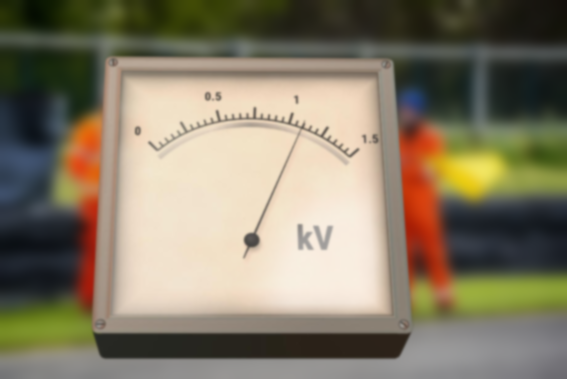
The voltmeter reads 1.1kV
